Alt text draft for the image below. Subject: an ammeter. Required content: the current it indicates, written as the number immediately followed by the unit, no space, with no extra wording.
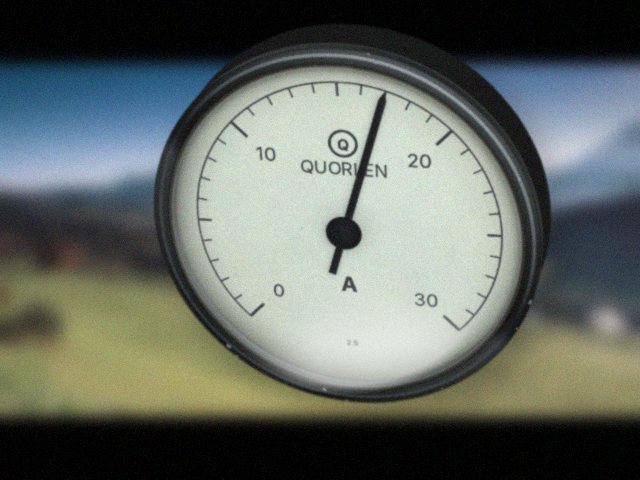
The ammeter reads 17A
